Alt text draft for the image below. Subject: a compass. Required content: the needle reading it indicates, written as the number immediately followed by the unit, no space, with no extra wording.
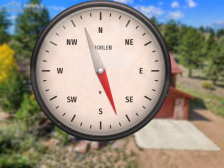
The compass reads 160°
